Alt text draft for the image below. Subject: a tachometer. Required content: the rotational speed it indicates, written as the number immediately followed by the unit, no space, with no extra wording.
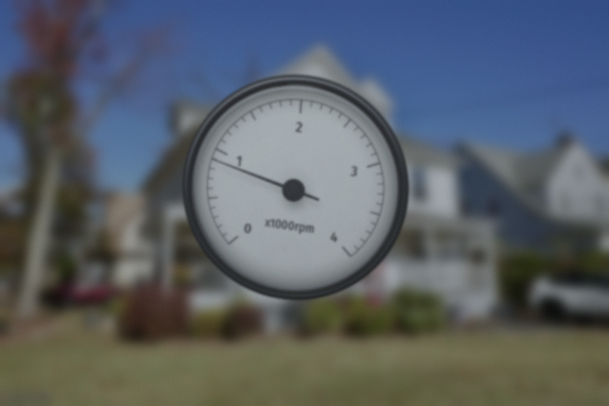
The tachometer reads 900rpm
